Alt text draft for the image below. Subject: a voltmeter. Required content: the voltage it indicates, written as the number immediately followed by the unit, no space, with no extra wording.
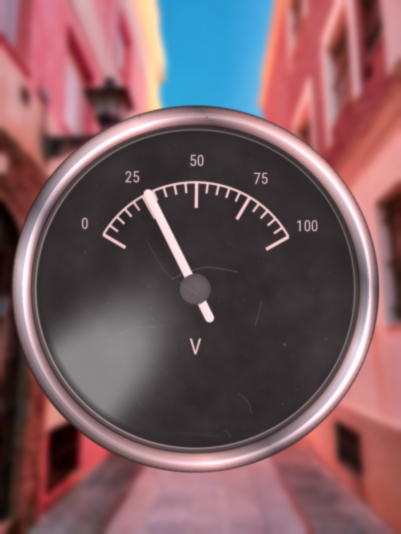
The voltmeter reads 27.5V
